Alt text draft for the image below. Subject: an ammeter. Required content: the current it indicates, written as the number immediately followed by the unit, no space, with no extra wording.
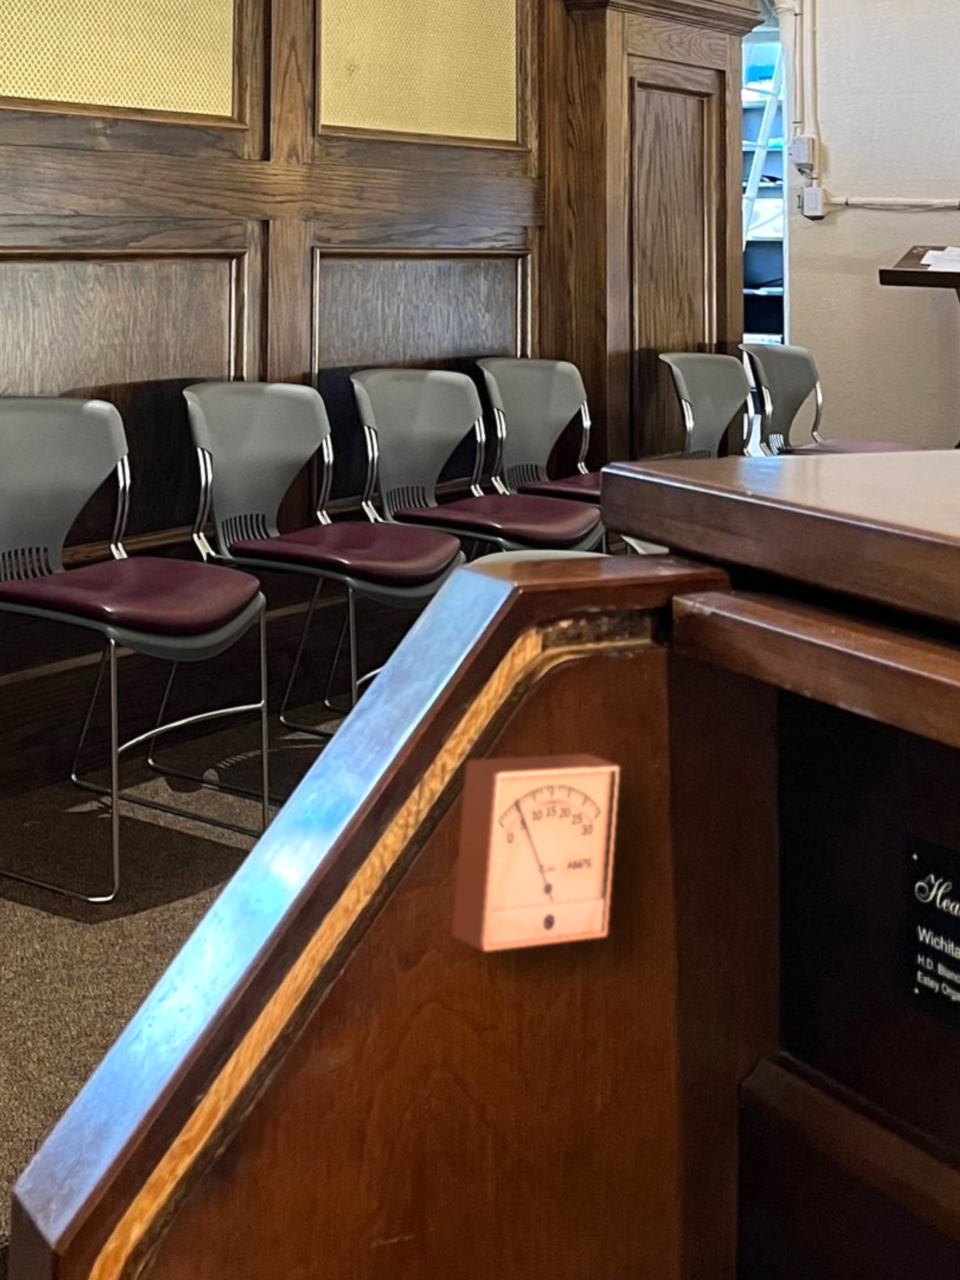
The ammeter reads 5A
